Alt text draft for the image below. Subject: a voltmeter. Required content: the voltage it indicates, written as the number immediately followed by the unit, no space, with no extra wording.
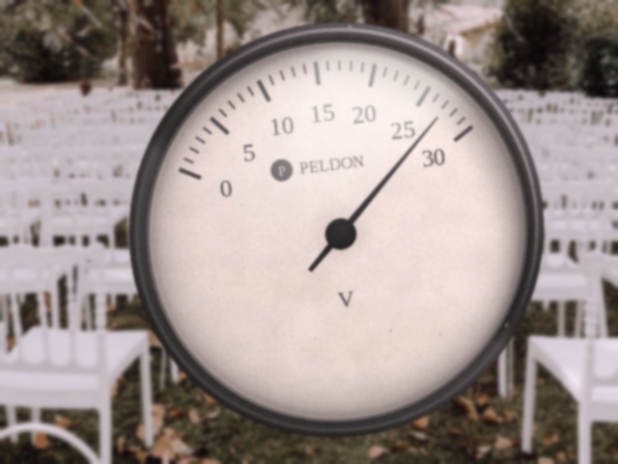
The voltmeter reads 27V
